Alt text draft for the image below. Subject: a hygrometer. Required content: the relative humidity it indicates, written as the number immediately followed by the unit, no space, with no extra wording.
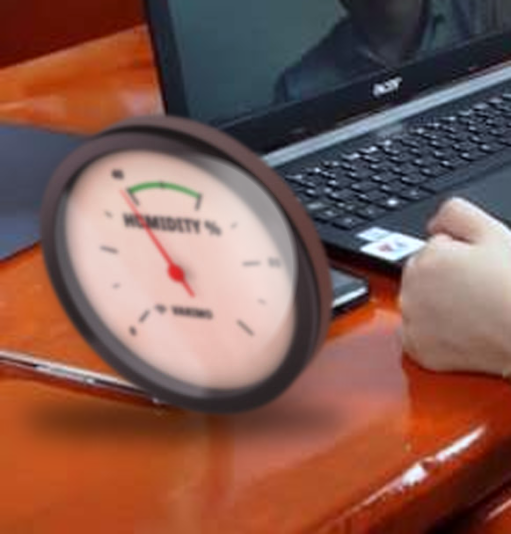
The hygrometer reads 40%
